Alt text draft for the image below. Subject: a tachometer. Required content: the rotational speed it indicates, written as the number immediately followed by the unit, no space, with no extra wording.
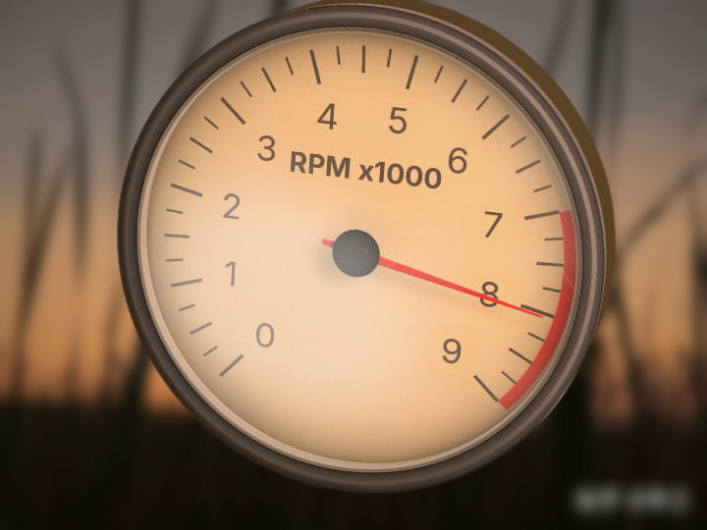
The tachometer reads 8000rpm
